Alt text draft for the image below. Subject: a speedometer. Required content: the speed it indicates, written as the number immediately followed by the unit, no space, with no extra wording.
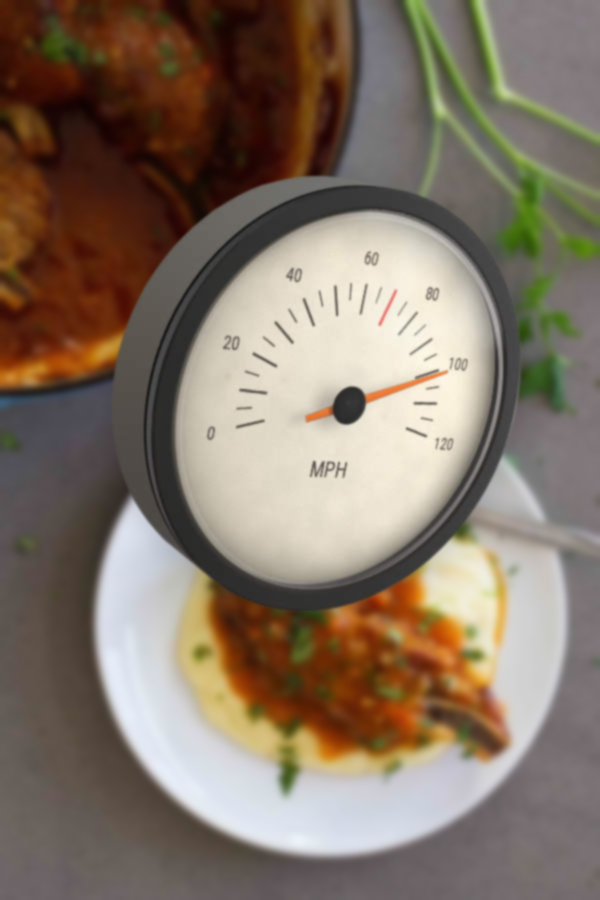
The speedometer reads 100mph
